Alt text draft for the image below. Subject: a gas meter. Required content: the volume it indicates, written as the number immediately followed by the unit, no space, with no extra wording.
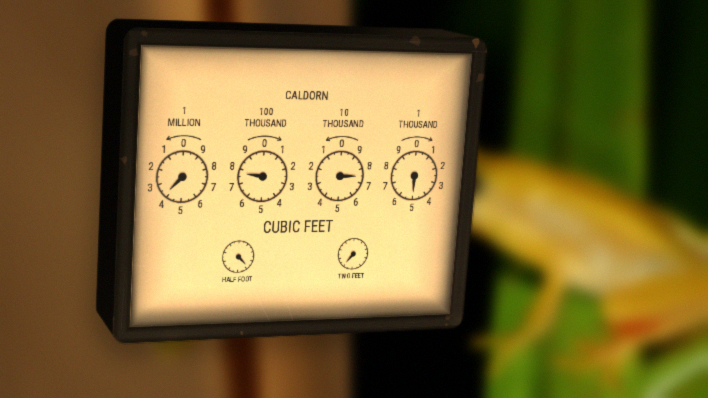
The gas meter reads 377500ft³
